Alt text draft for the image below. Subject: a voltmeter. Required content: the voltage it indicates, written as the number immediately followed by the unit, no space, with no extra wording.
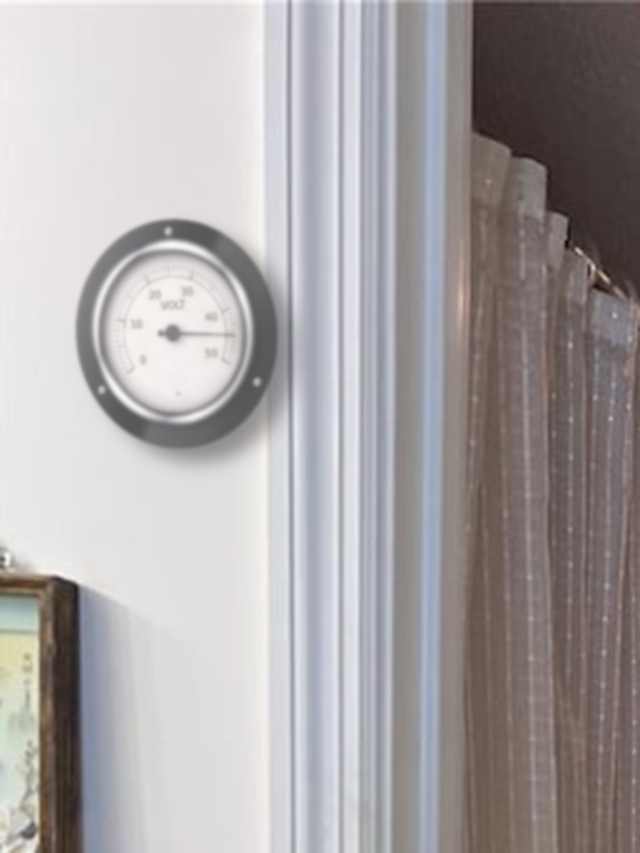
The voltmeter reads 45V
